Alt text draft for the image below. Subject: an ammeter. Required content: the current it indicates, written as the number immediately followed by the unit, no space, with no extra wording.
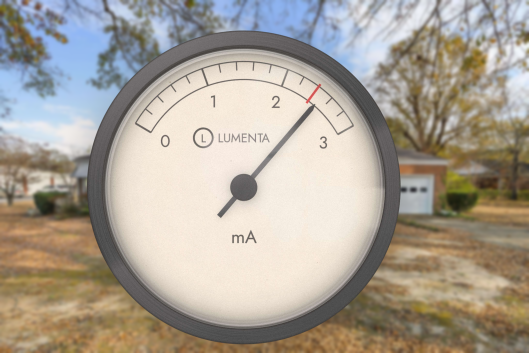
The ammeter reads 2.5mA
